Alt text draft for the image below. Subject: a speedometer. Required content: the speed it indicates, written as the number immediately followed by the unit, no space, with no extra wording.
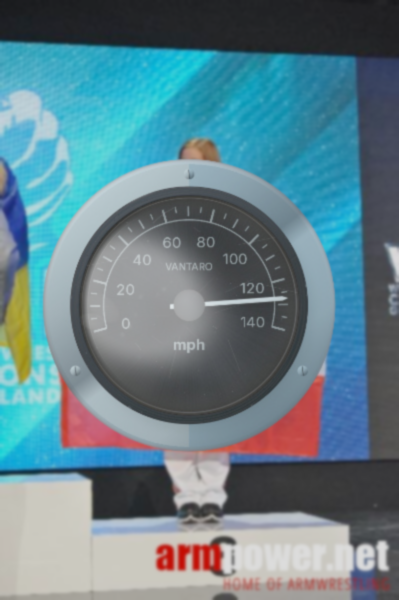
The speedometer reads 127.5mph
